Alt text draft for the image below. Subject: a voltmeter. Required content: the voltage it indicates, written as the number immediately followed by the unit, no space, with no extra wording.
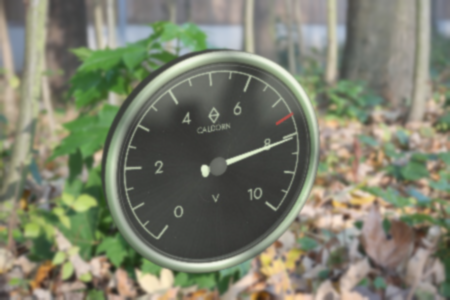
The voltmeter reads 8V
